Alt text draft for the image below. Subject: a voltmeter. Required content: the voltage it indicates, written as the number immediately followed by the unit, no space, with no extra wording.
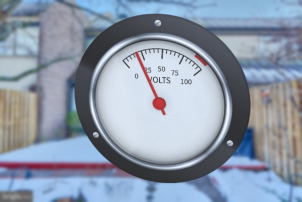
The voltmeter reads 20V
